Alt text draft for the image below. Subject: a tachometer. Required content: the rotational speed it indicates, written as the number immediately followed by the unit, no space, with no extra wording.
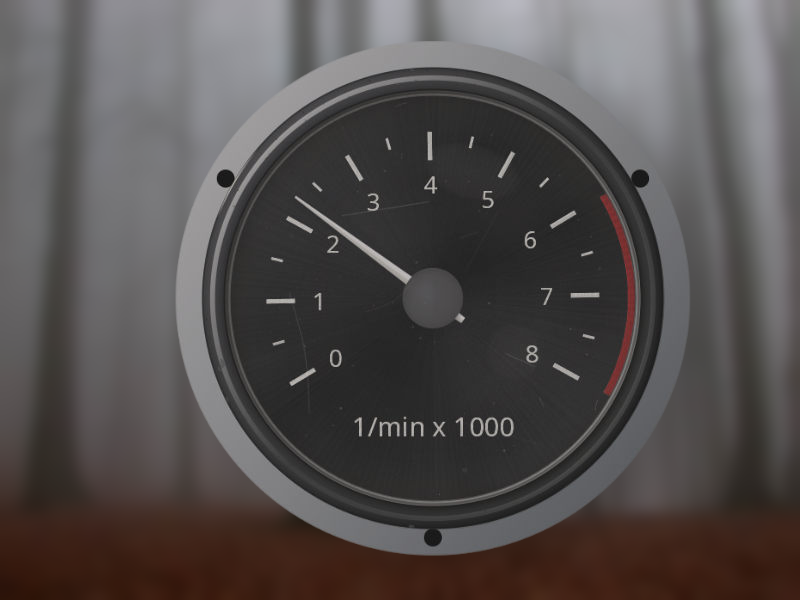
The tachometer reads 2250rpm
